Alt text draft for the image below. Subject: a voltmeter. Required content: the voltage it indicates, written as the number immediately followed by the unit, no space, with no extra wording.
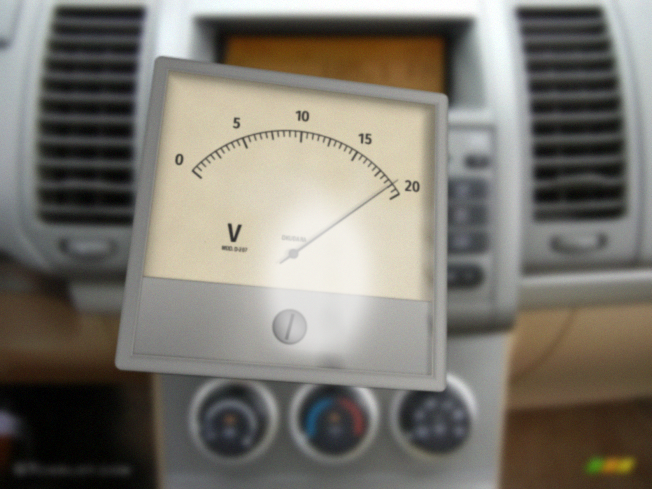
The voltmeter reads 19V
